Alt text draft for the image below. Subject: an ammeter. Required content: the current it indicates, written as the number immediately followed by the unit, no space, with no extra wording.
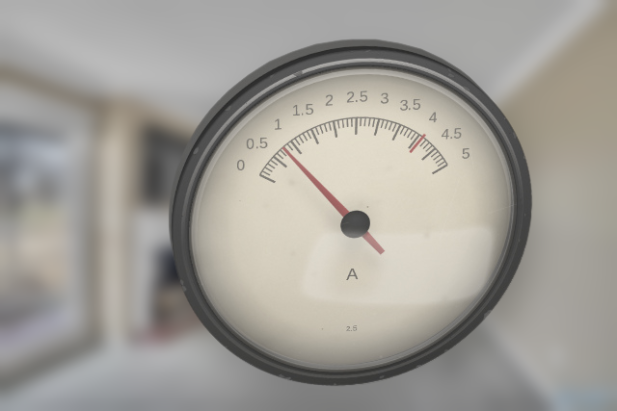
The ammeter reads 0.8A
